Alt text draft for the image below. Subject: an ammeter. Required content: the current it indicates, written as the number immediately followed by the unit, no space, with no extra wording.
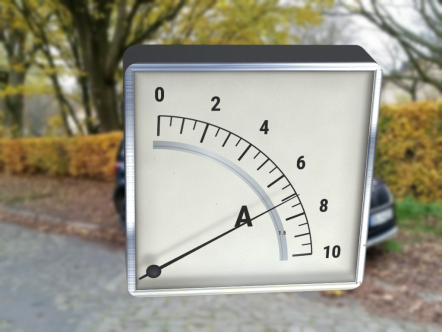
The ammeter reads 7A
